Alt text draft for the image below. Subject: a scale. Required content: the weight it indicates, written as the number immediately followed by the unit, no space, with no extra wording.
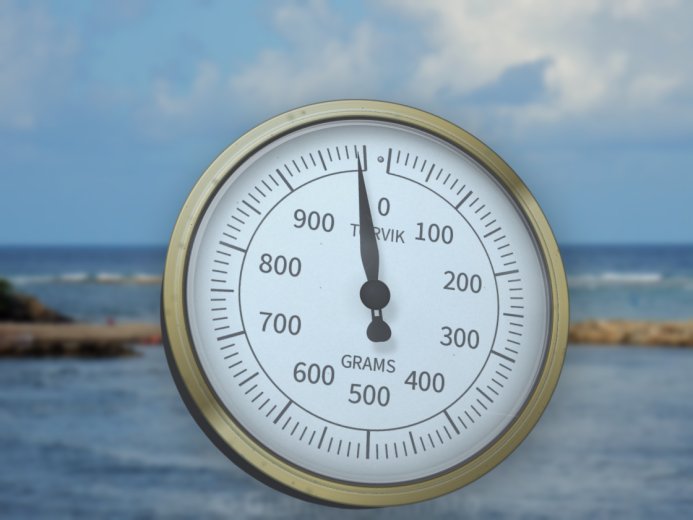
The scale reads 990g
